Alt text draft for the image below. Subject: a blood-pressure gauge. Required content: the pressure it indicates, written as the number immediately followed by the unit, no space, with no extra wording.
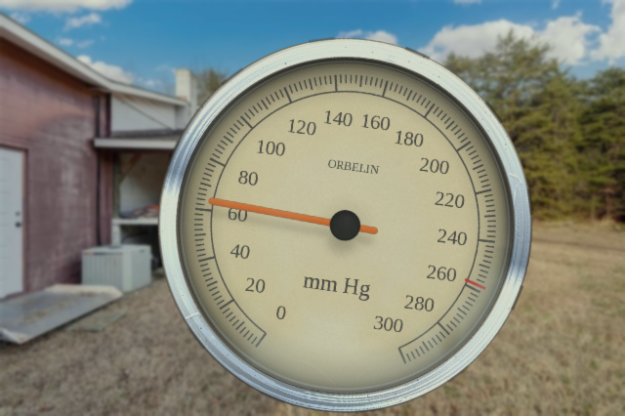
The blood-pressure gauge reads 64mmHg
